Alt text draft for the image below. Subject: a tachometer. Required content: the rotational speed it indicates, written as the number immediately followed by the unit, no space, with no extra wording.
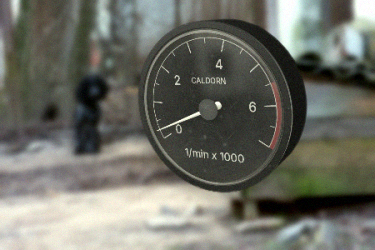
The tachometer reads 250rpm
